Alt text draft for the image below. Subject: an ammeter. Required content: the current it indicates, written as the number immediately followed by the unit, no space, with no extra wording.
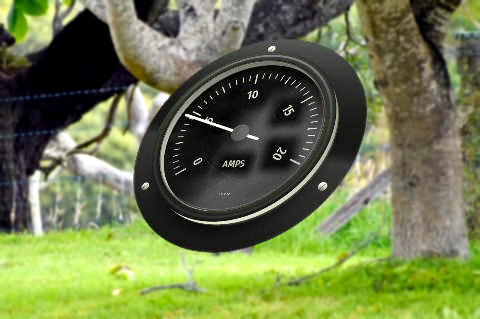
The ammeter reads 4.5A
